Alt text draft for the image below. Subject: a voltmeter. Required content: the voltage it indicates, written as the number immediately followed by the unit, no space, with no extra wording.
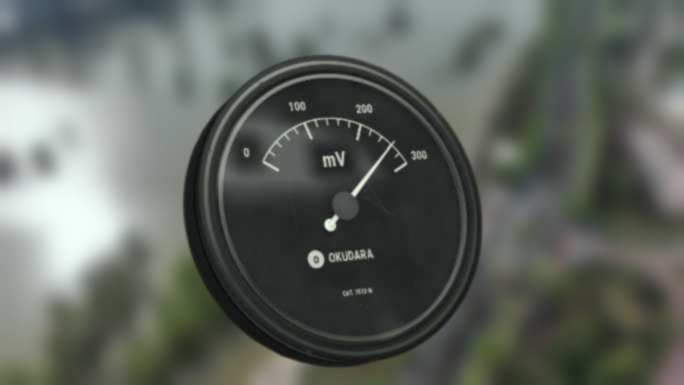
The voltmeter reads 260mV
